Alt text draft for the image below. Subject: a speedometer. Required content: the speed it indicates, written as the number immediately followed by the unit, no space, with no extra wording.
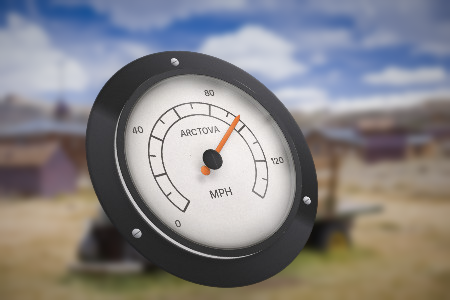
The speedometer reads 95mph
